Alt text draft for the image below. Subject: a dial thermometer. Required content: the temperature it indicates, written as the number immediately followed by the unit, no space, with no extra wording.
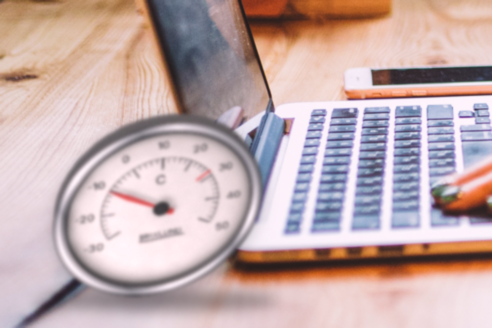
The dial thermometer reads -10°C
